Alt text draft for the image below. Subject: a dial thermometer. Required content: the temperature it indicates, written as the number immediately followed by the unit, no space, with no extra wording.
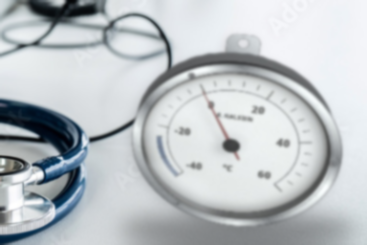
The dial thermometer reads 0°C
